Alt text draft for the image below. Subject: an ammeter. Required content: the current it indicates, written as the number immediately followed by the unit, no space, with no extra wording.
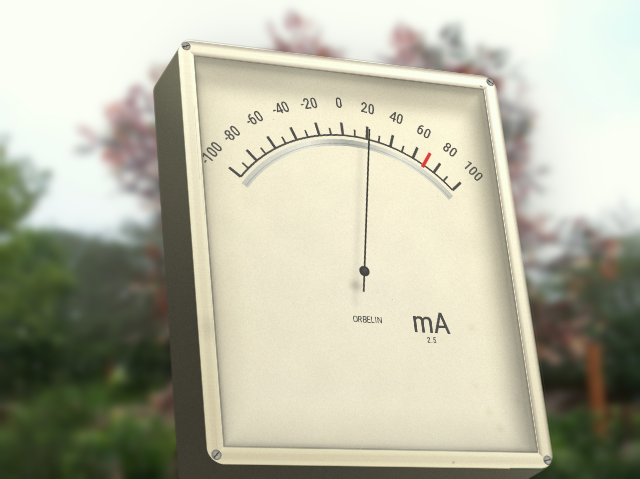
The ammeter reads 20mA
